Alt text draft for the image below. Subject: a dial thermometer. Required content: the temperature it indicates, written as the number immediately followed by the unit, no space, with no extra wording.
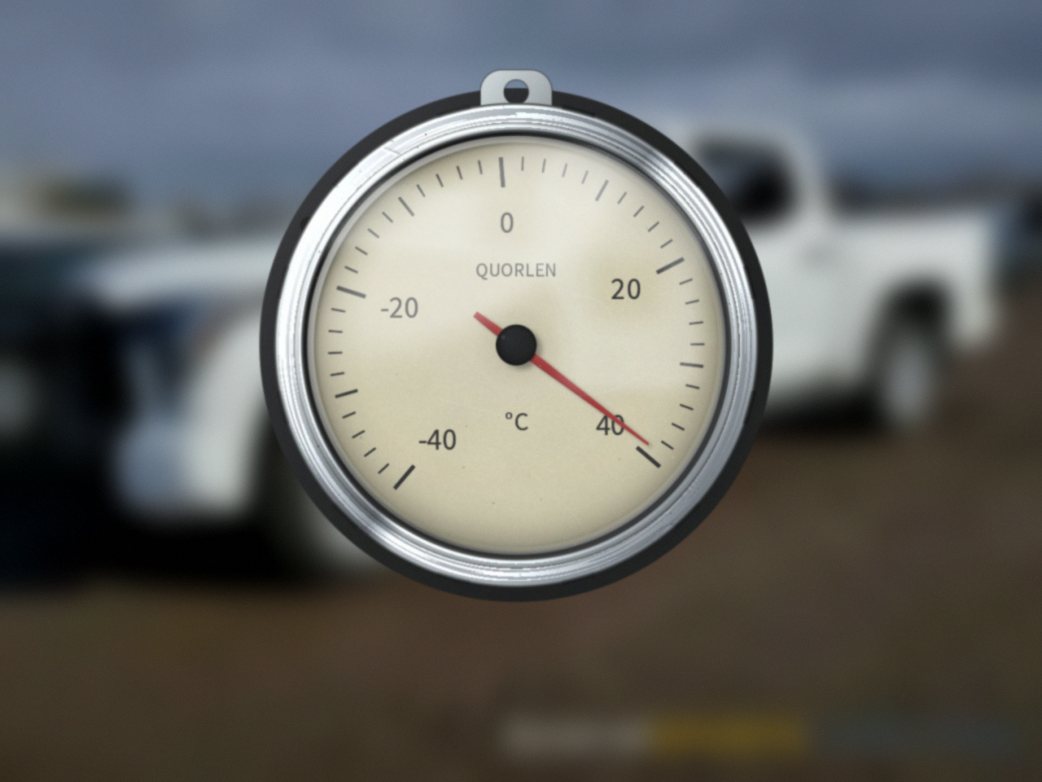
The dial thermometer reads 39°C
